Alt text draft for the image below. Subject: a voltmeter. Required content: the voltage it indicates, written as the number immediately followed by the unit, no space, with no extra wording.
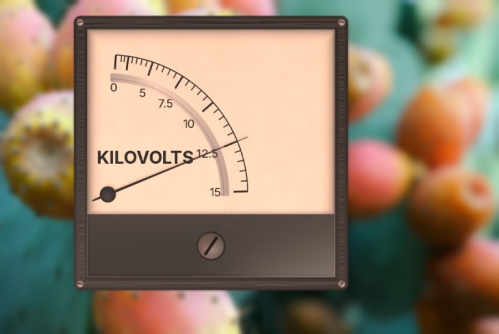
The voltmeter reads 12.5kV
